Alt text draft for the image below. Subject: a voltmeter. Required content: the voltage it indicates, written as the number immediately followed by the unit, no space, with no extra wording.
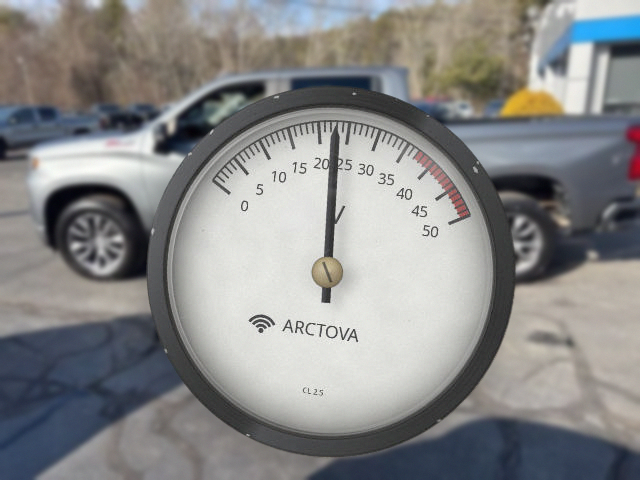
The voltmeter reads 23V
